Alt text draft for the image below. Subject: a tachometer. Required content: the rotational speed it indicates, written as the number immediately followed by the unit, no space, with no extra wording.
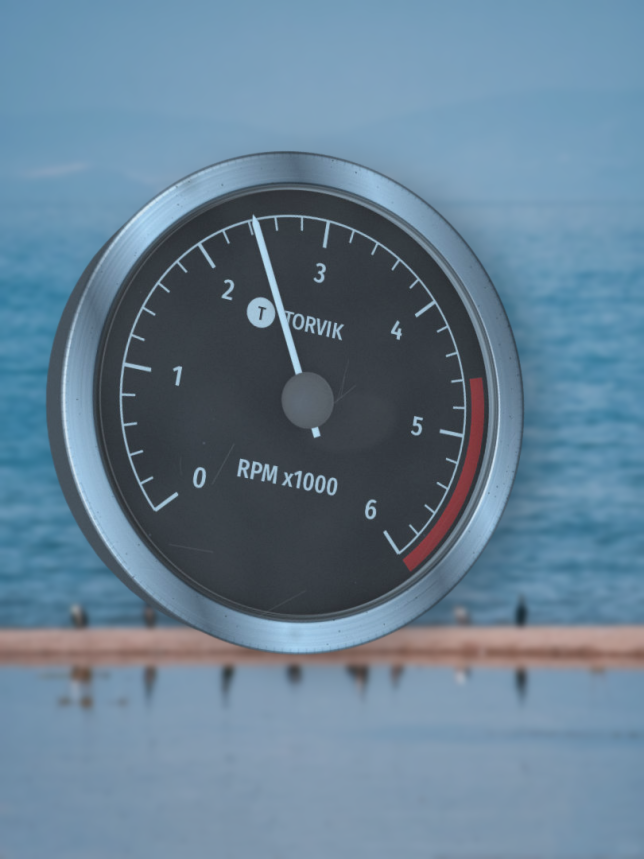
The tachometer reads 2400rpm
